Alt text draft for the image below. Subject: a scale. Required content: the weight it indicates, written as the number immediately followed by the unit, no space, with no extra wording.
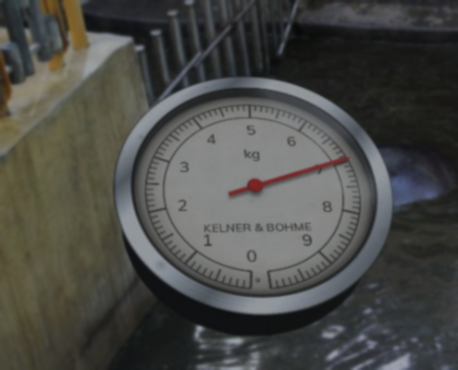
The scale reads 7kg
